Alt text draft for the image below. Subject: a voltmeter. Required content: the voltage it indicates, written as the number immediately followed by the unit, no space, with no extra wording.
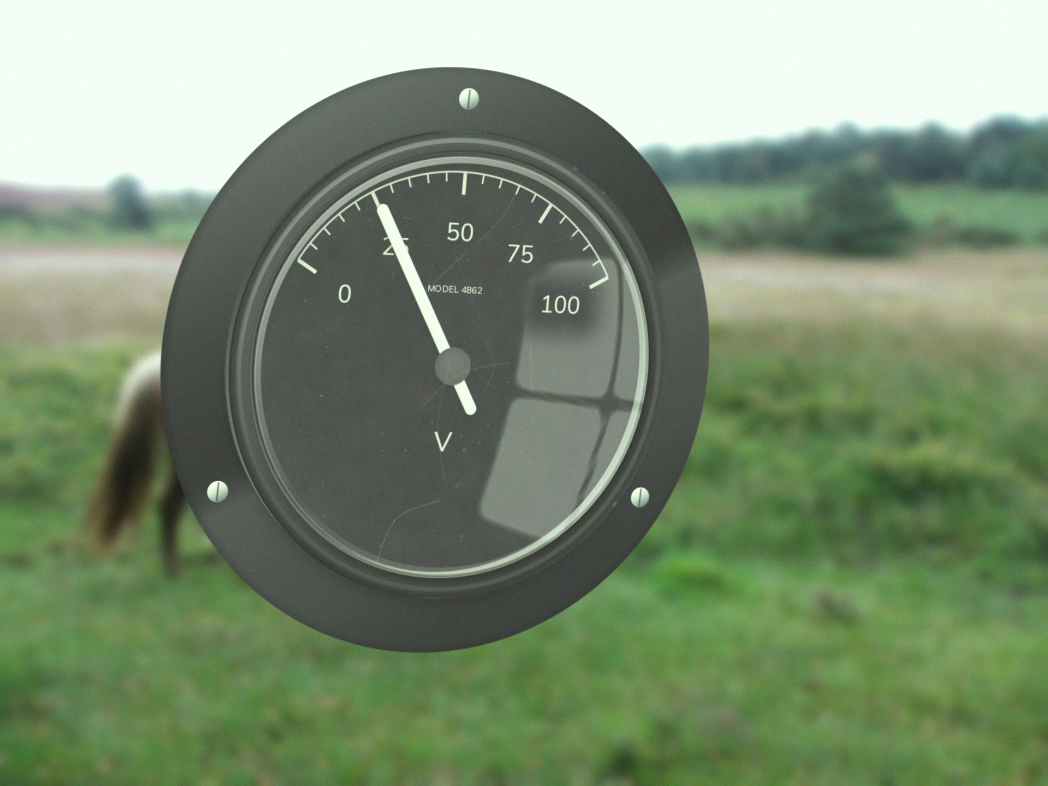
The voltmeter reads 25V
